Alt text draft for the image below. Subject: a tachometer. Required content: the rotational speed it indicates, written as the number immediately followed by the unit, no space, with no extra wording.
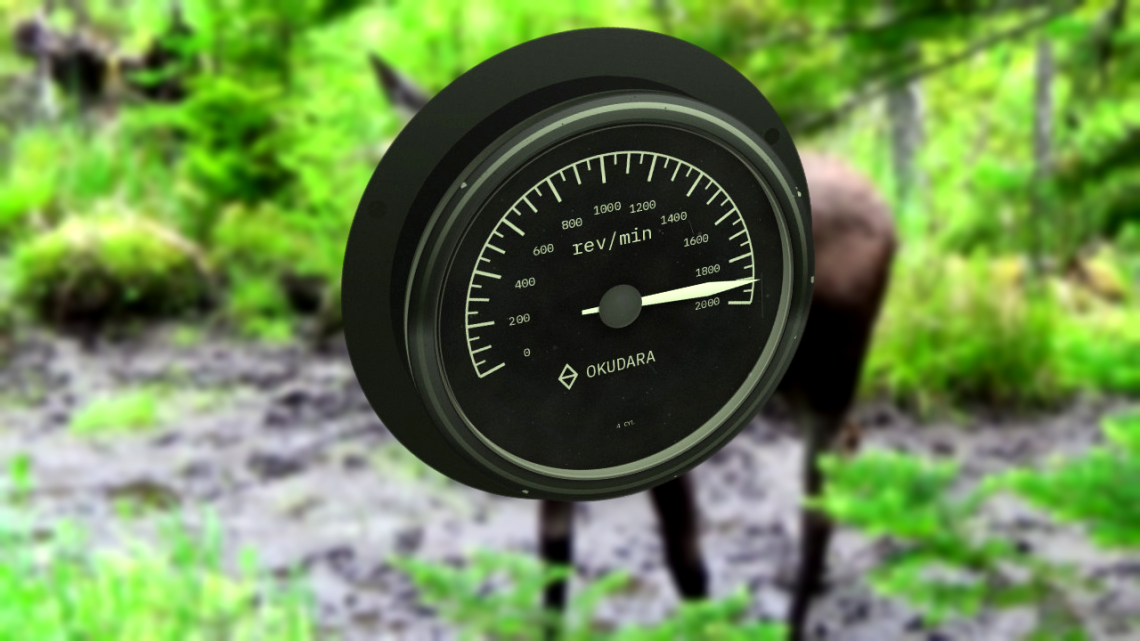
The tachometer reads 1900rpm
